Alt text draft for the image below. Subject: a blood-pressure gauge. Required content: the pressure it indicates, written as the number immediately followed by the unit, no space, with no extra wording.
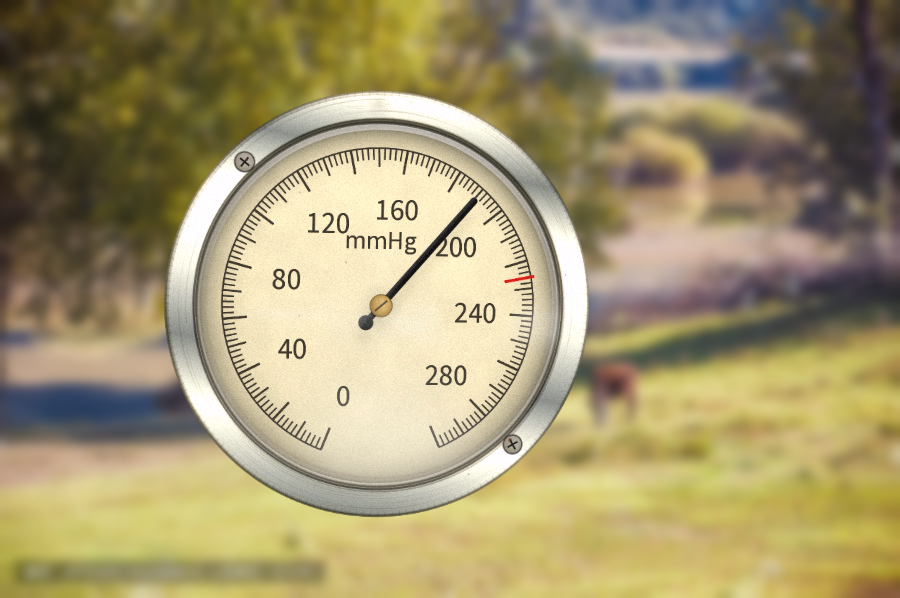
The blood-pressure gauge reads 190mmHg
